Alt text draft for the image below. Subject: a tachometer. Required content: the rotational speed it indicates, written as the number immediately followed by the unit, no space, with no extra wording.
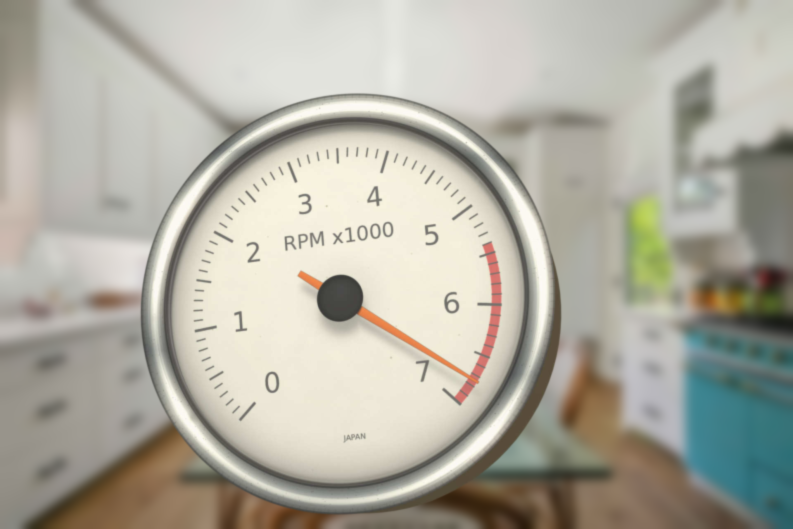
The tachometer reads 6750rpm
